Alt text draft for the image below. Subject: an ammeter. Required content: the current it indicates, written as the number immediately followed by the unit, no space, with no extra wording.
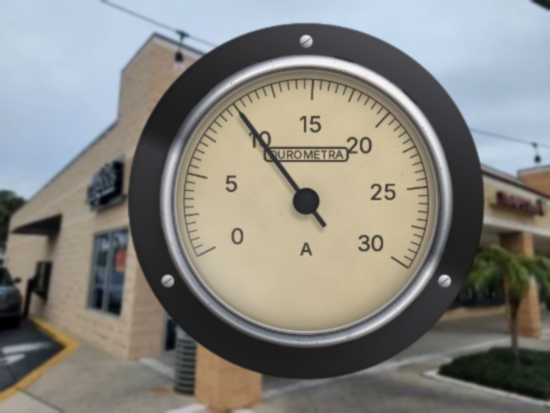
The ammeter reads 10A
